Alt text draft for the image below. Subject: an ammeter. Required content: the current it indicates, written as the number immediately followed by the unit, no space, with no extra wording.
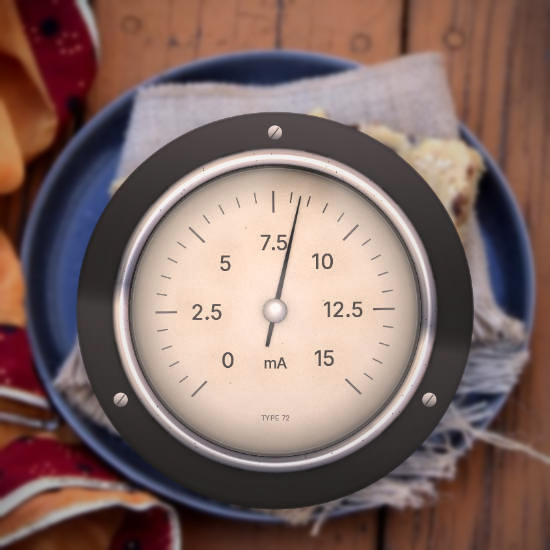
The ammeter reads 8.25mA
